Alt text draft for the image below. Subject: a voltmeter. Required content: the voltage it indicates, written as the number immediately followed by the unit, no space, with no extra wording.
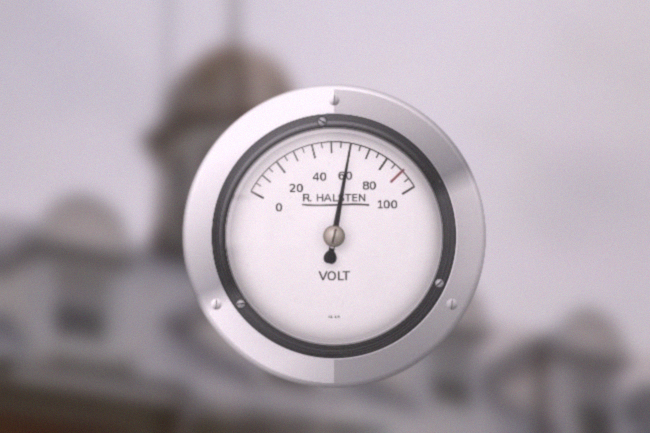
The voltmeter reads 60V
